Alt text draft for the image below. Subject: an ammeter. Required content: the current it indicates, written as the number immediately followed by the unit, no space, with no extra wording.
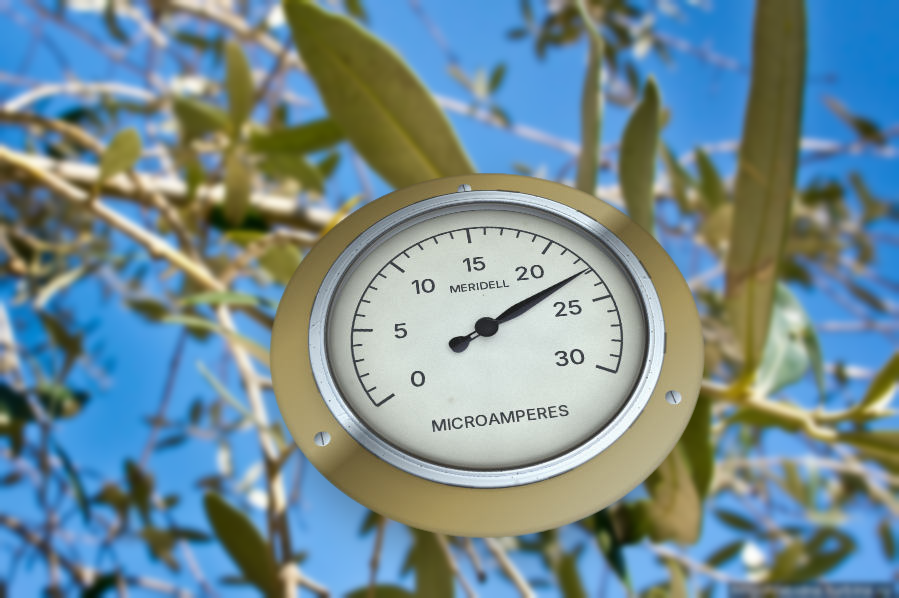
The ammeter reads 23µA
